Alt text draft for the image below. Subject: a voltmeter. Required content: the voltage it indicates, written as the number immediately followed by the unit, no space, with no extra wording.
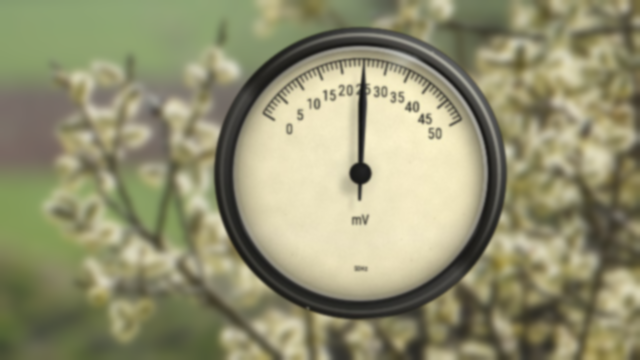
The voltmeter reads 25mV
